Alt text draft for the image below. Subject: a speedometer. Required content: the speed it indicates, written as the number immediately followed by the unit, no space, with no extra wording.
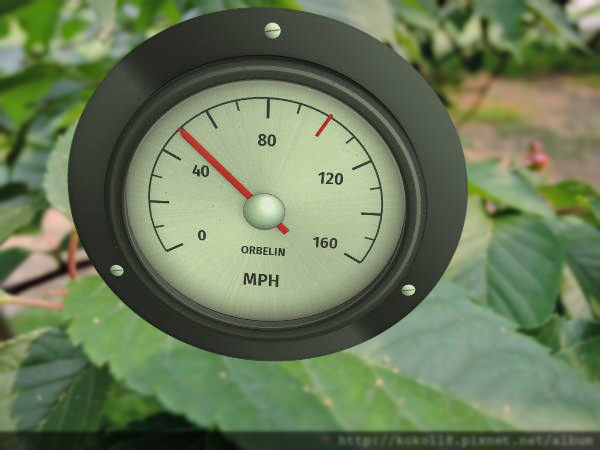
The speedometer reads 50mph
